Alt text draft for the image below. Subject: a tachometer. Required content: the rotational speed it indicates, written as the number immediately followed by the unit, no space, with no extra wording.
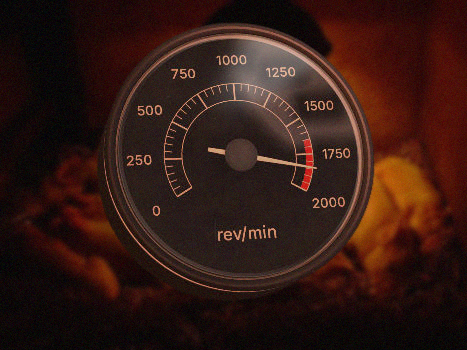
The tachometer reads 1850rpm
